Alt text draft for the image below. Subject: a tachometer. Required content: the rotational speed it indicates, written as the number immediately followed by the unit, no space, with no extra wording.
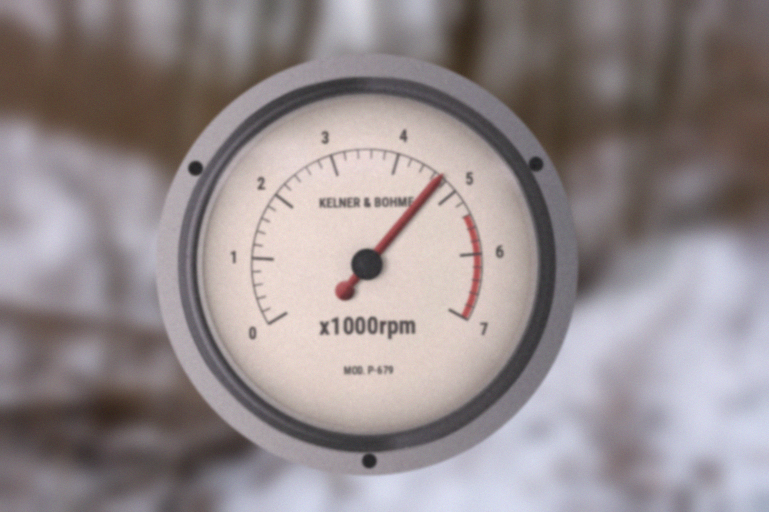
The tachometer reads 4700rpm
